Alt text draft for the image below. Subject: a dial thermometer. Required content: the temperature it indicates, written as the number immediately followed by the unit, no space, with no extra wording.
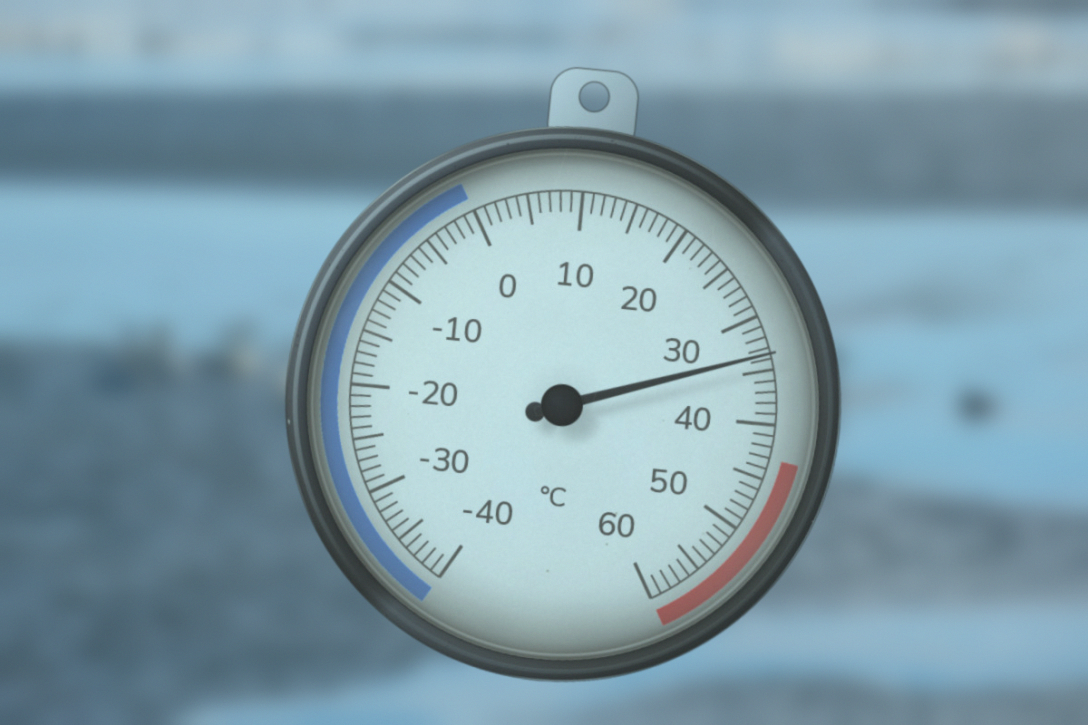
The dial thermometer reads 33.5°C
